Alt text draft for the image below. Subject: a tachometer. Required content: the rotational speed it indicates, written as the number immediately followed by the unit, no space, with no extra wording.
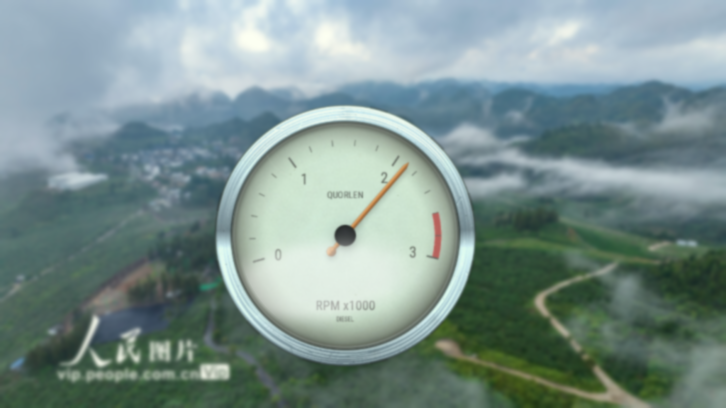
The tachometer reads 2100rpm
